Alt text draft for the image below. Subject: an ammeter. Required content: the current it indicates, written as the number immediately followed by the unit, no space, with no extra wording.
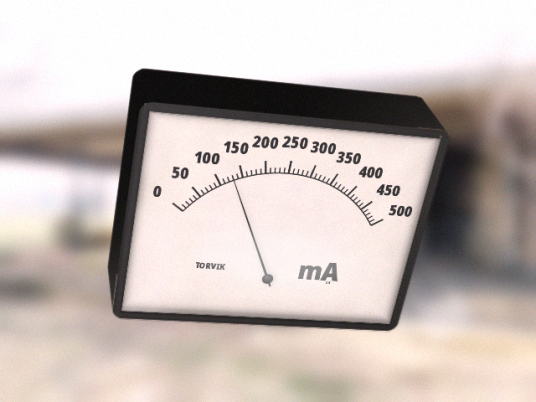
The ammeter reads 130mA
